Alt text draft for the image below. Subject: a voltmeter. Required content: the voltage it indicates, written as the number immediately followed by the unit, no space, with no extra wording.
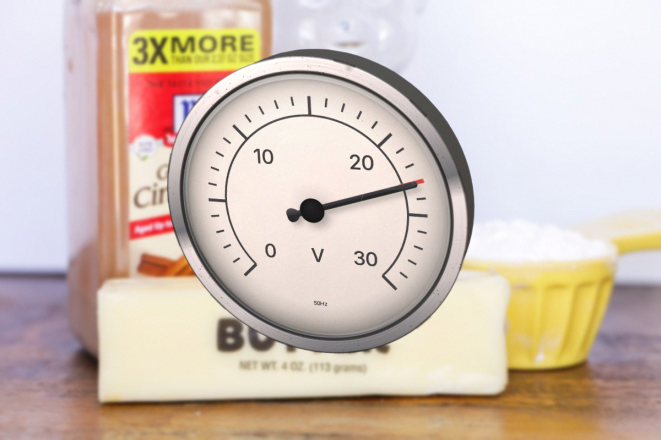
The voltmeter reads 23V
